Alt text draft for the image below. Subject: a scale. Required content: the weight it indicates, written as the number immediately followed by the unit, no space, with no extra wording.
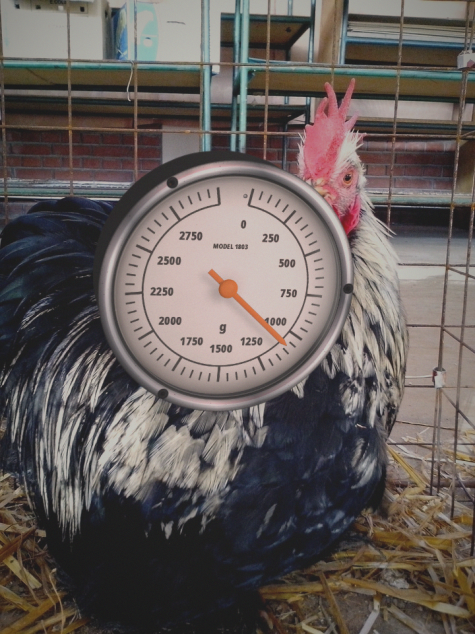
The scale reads 1075g
